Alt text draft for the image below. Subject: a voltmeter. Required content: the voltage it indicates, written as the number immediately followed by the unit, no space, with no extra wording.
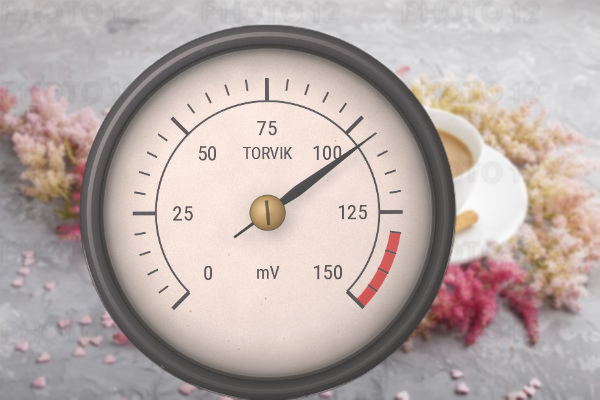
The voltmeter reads 105mV
